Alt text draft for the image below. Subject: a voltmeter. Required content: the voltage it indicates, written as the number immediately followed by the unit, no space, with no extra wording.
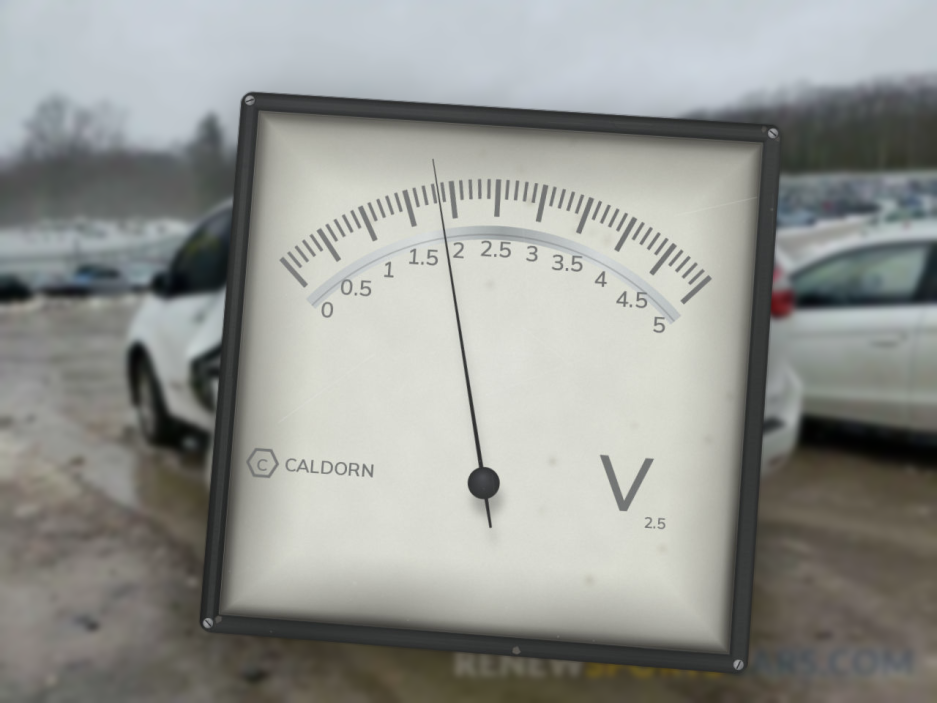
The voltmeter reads 1.85V
